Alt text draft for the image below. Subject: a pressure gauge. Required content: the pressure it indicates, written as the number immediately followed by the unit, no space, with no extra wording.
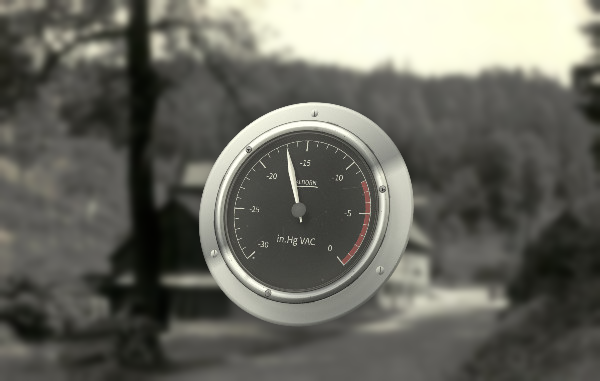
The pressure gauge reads -17inHg
